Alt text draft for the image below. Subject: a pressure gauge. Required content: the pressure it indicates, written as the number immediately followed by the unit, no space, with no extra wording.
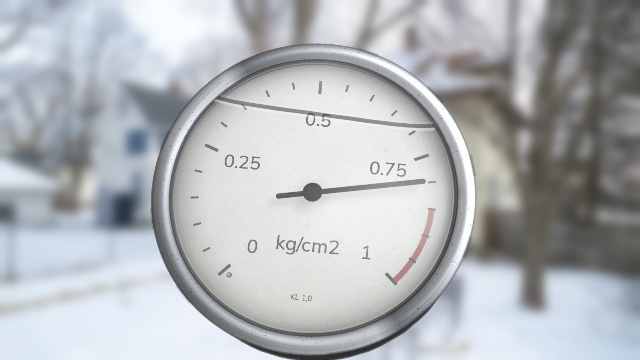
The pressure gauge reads 0.8kg/cm²
